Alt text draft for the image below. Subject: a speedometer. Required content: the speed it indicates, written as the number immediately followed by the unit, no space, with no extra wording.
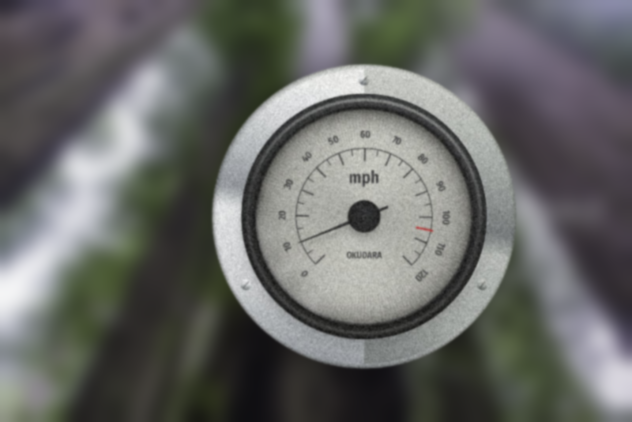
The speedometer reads 10mph
